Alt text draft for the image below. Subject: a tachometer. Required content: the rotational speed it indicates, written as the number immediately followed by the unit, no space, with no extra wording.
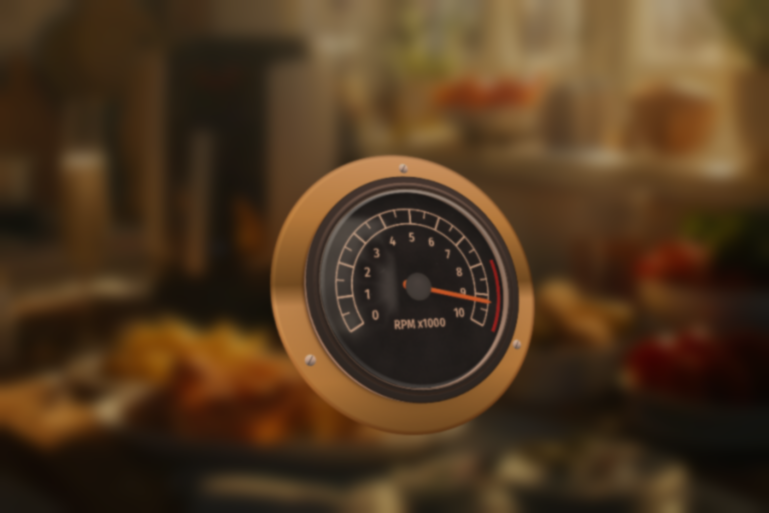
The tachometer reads 9250rpm
